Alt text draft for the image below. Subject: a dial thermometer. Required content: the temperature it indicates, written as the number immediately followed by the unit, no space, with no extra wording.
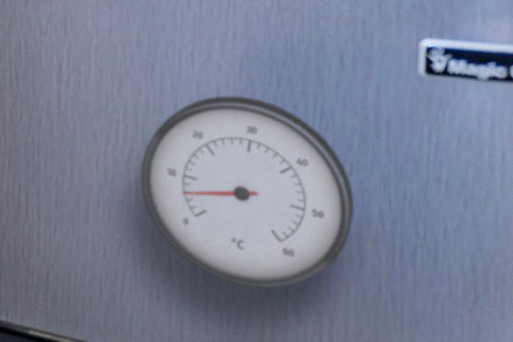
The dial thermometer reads 6°C
